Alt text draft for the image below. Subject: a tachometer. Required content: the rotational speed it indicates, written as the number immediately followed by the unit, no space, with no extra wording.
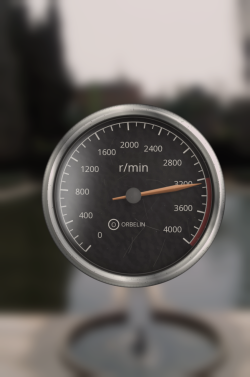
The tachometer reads 3250rpm
